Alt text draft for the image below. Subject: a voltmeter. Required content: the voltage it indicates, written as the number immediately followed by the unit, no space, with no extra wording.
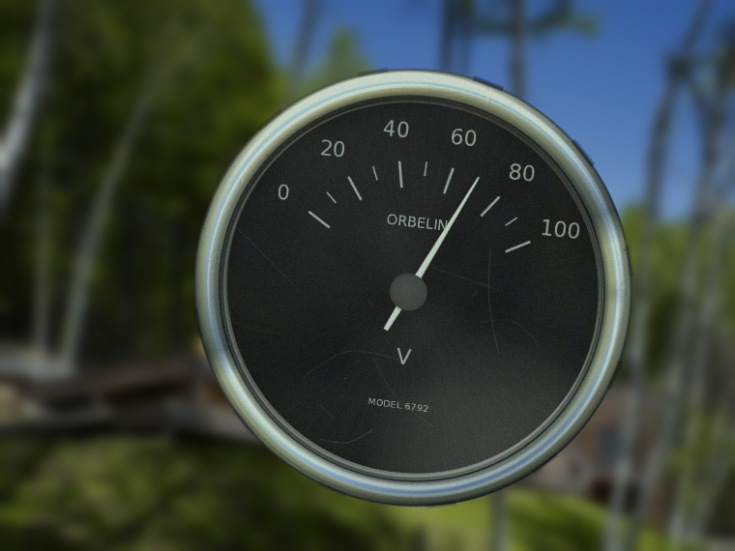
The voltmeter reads 70V
